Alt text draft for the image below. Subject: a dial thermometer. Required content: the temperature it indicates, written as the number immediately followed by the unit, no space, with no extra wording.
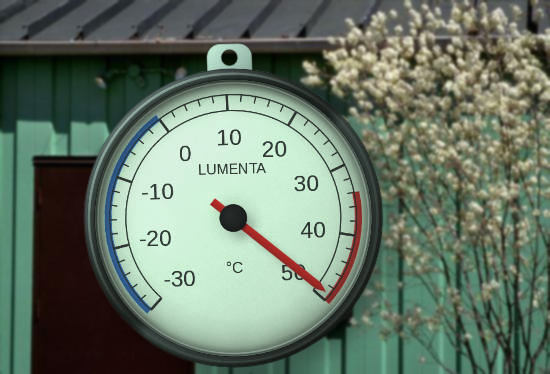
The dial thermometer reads 49°C
